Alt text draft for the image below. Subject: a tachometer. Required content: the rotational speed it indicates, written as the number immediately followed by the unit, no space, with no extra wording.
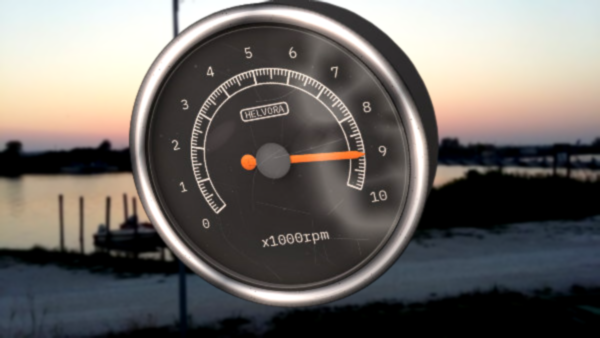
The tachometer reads 9000rpm
